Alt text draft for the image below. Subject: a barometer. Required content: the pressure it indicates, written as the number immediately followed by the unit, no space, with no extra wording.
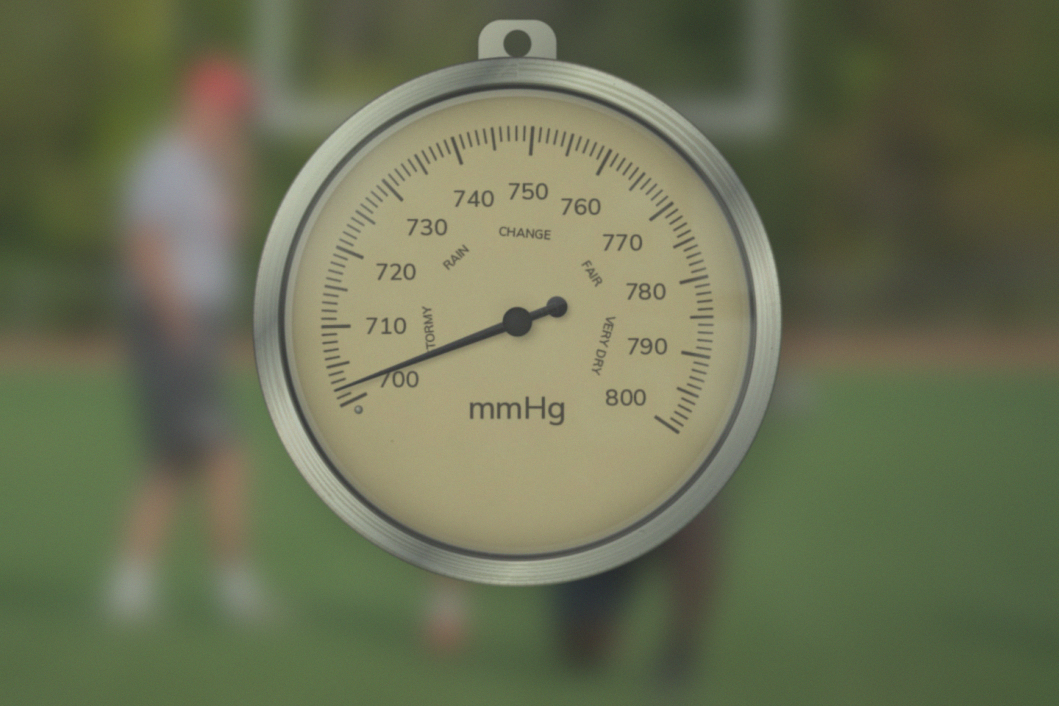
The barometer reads 702mmHg
